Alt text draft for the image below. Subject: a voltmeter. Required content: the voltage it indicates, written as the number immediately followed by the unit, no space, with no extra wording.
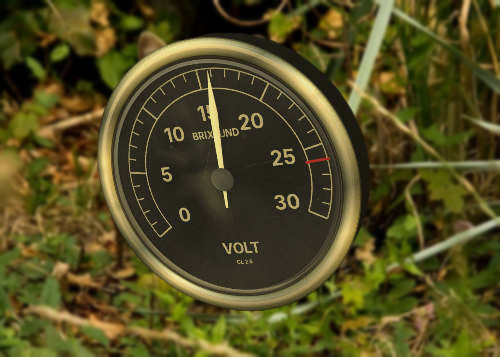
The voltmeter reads 16V
